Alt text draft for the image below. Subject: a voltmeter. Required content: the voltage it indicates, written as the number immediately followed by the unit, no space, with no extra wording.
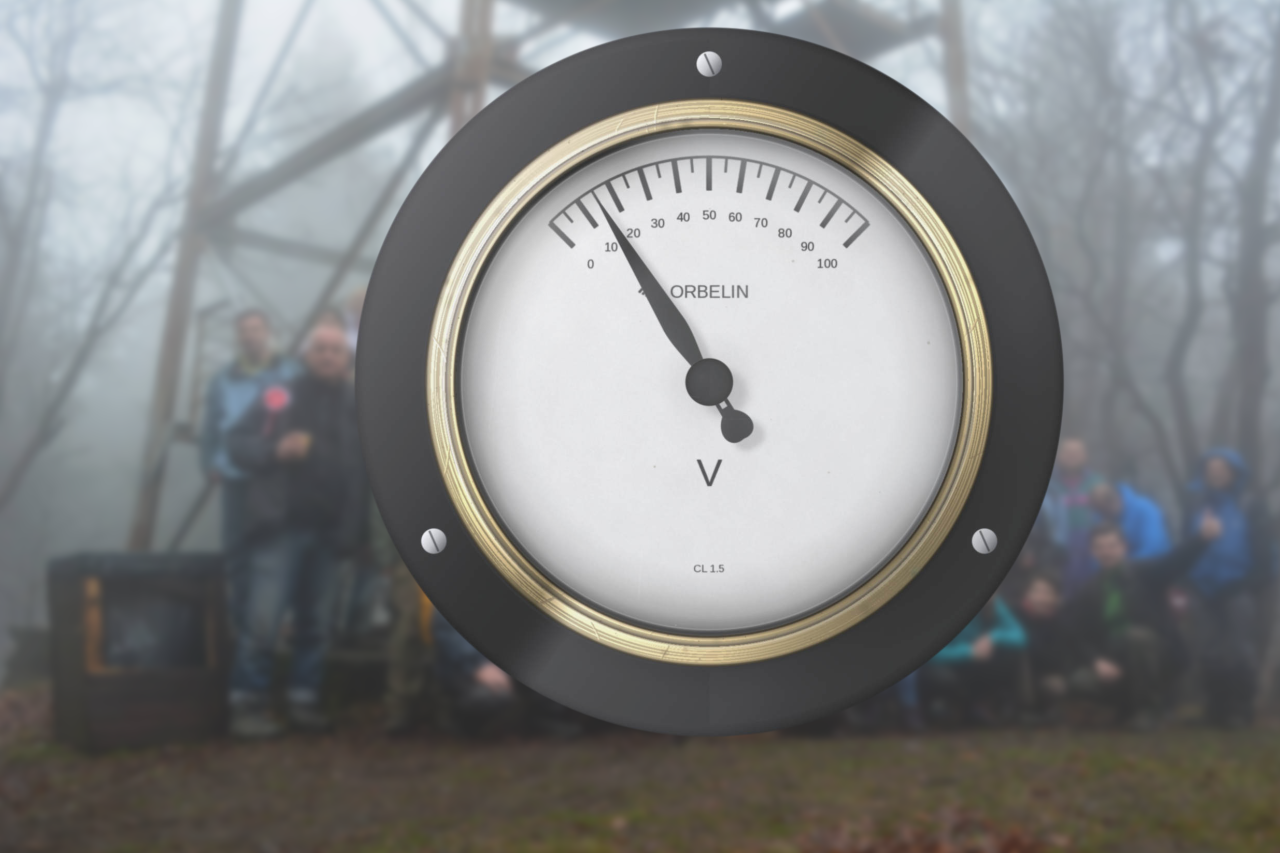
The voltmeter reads 15V
